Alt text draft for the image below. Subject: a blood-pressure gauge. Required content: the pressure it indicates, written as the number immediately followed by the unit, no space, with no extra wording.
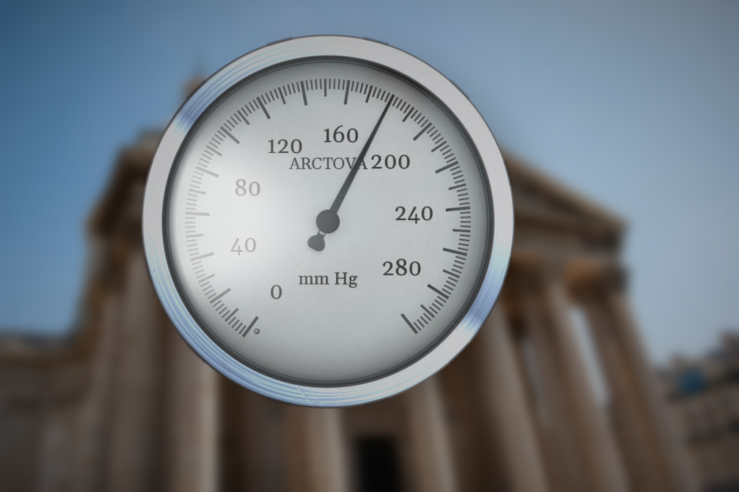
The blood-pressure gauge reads 180mmHg
